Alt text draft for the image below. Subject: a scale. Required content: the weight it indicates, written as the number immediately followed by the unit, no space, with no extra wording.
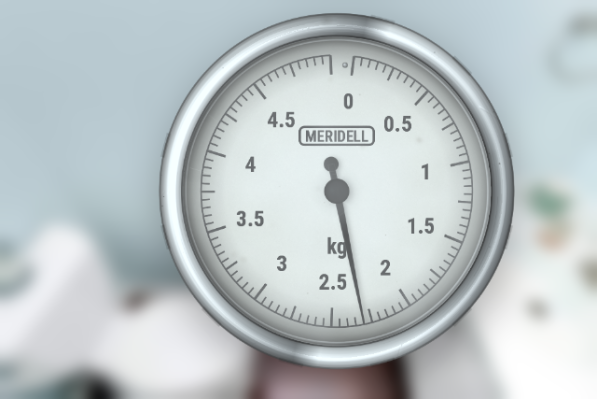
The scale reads 2.3kg
